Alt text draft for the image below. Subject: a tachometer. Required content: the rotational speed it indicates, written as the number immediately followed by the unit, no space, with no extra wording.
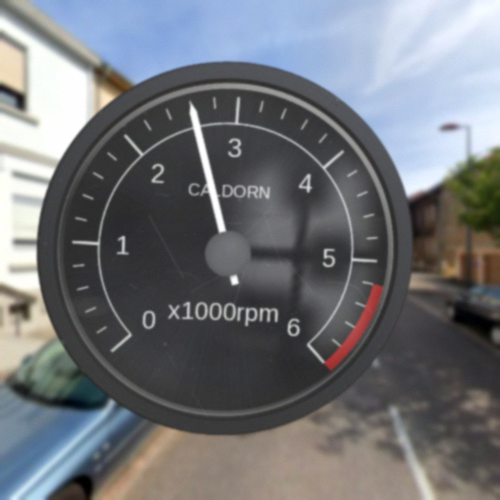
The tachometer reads 2600rpm
